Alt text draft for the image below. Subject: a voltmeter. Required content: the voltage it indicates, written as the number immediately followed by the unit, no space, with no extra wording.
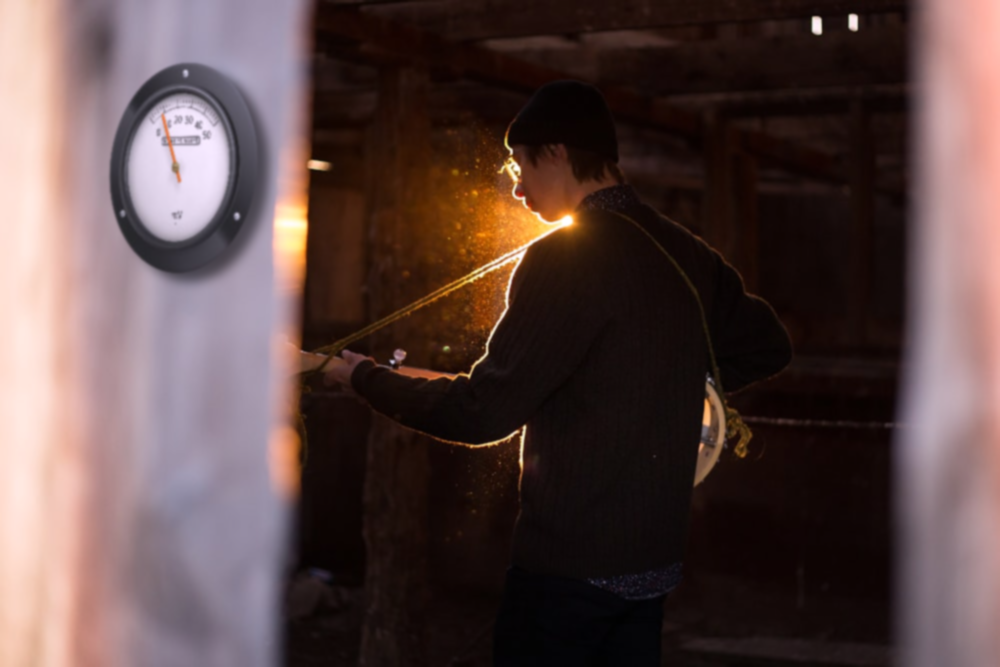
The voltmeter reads 10mV
